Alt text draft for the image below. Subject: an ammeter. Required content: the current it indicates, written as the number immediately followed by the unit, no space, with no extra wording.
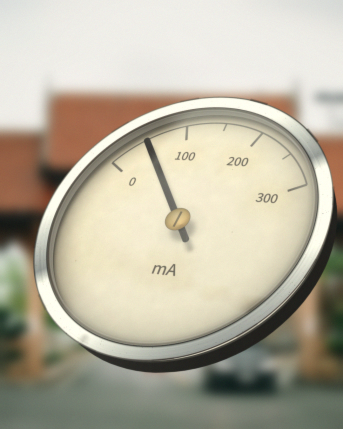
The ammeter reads 50mA
